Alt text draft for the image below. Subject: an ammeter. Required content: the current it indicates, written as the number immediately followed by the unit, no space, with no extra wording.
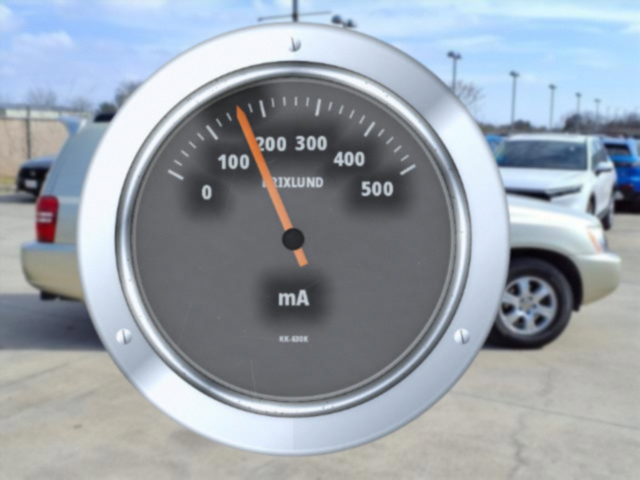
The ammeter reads 160mA
